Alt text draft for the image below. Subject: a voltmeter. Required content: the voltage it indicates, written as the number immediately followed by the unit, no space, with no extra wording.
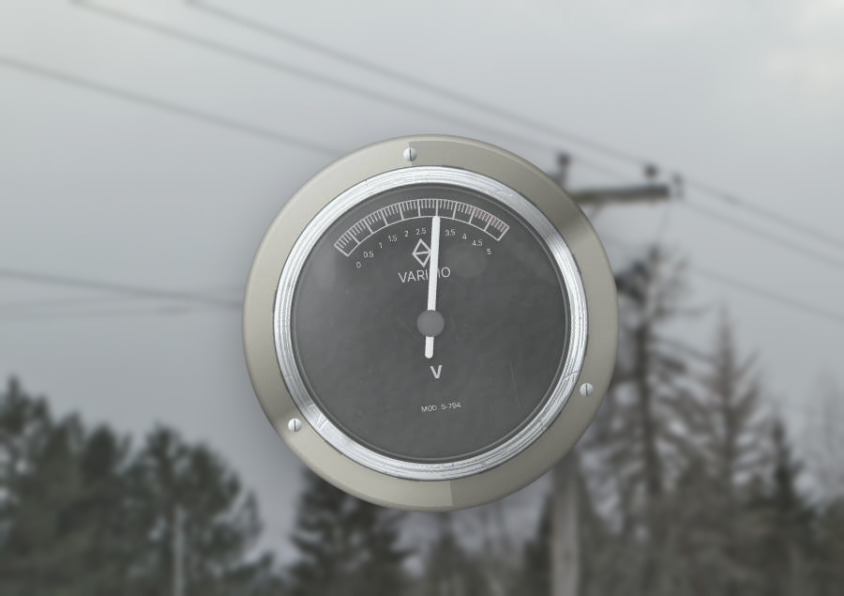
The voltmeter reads 3V
